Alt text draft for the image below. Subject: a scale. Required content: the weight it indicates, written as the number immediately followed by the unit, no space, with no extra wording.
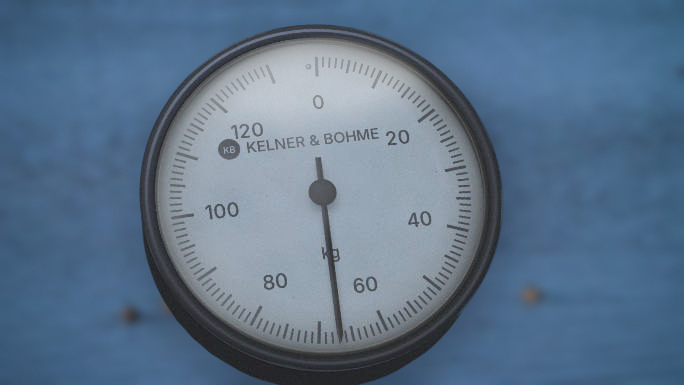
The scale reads 67kg
